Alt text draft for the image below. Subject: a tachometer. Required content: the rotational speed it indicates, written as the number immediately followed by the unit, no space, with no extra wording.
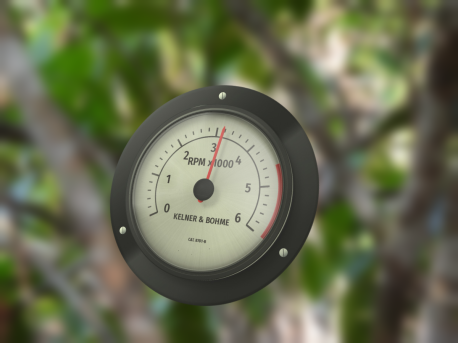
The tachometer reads 3200rpm
